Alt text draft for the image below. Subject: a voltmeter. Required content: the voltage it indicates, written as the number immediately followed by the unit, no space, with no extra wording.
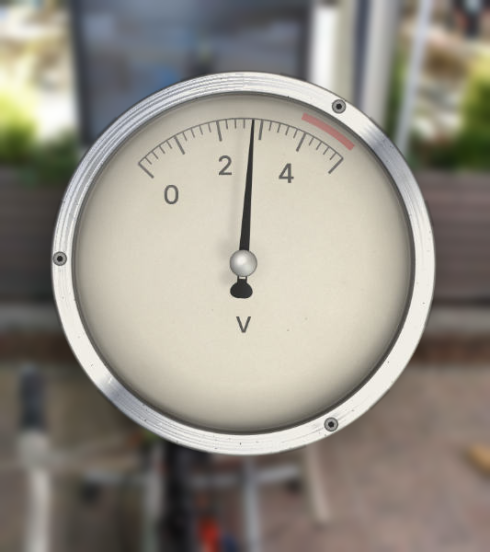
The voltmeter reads 2.8V
